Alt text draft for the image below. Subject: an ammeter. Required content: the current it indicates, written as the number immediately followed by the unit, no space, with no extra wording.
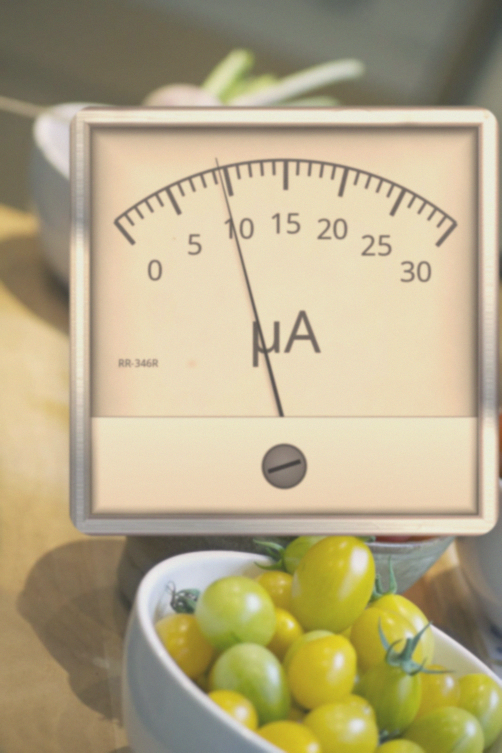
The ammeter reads 9.5µA
